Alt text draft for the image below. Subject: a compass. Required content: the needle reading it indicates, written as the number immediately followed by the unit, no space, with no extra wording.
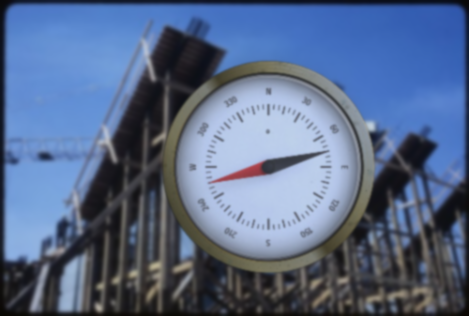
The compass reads 255°
